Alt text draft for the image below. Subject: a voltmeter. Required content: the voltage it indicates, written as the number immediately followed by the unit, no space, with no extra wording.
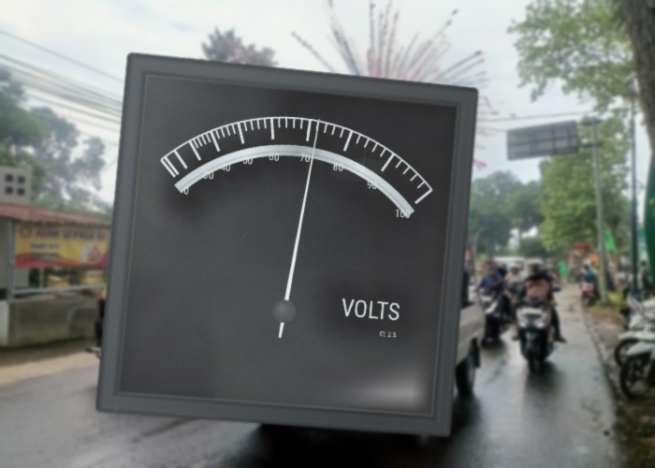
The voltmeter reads 72V
